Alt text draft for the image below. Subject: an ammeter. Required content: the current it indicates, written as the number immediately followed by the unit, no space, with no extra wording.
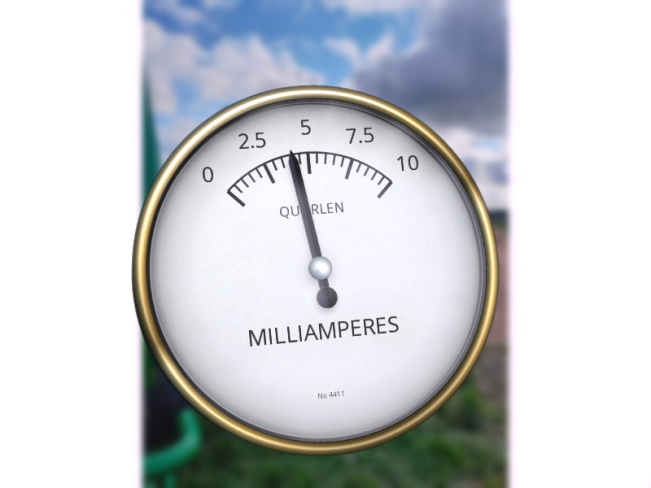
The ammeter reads 4mA
